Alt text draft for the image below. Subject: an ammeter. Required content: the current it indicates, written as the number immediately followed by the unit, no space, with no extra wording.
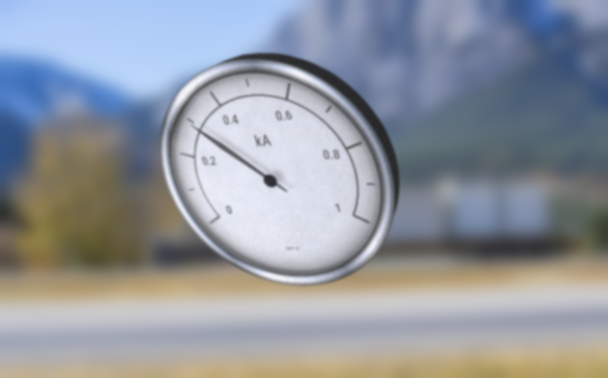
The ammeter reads 0.3kA
